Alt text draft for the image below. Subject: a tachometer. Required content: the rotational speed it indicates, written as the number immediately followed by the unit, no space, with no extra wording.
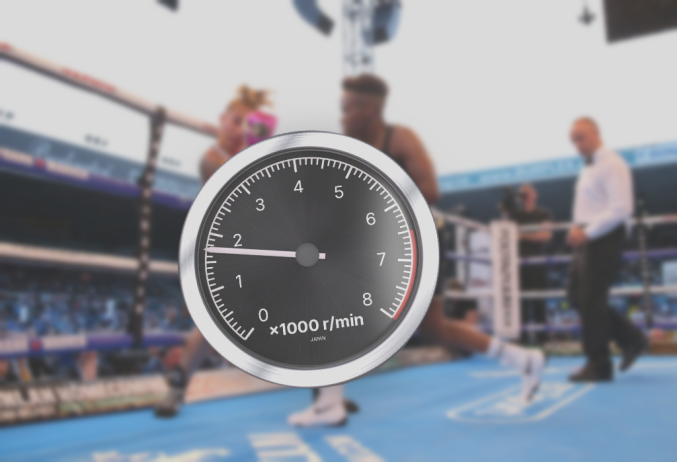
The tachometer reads 1700rpm
